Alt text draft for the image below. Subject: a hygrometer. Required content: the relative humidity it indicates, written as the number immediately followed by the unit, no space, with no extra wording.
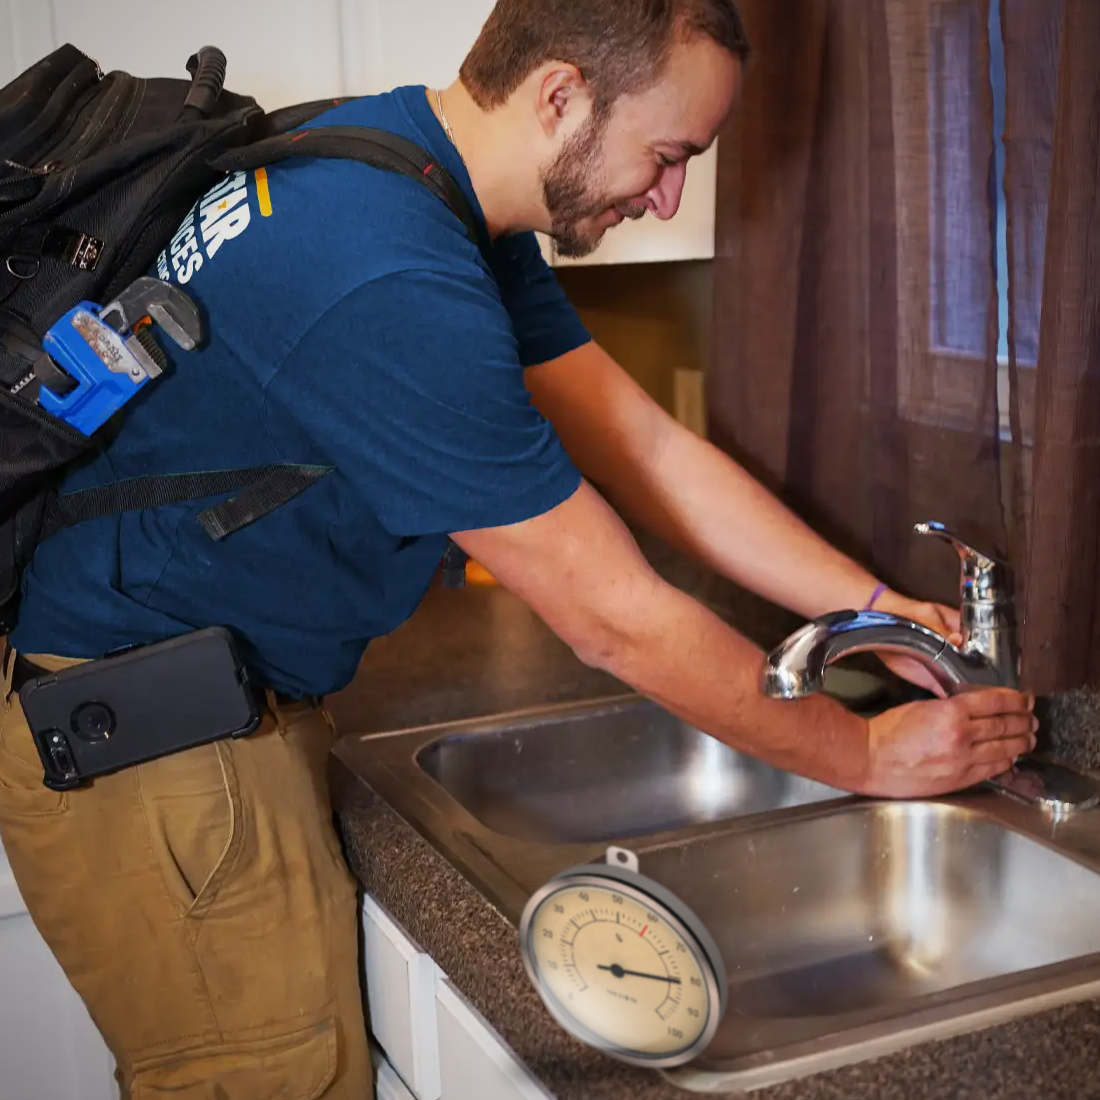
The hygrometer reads 80%
